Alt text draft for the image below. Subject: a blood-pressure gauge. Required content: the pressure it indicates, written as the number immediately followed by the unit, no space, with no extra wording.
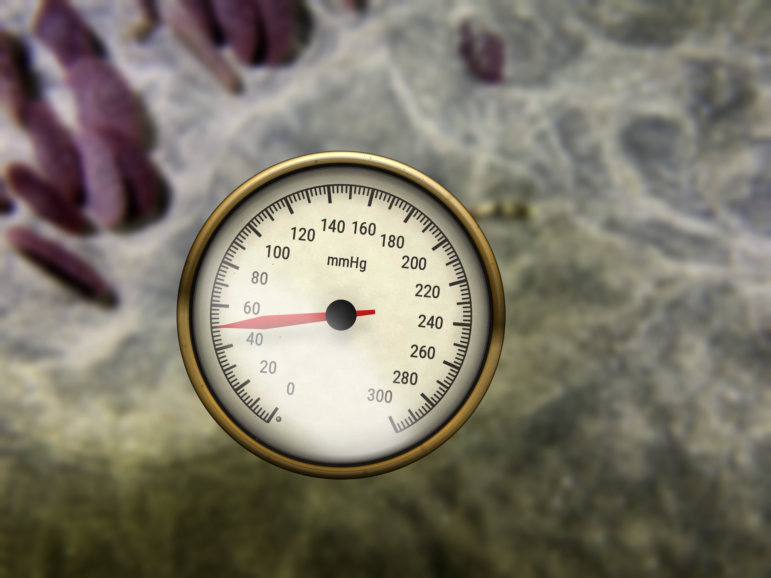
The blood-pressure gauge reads 50mmHg
